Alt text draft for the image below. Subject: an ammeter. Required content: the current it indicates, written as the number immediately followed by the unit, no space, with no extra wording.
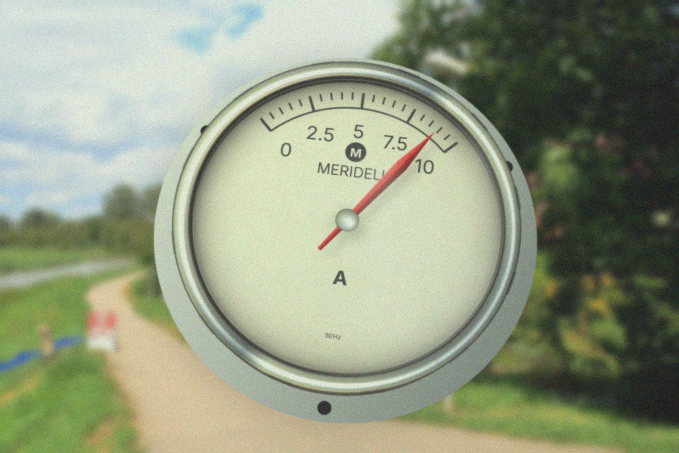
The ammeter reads 9A
